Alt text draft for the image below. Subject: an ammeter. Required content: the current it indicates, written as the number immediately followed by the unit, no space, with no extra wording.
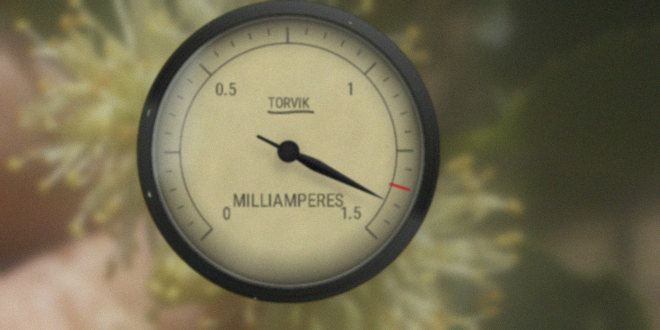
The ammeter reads 1.4mA
